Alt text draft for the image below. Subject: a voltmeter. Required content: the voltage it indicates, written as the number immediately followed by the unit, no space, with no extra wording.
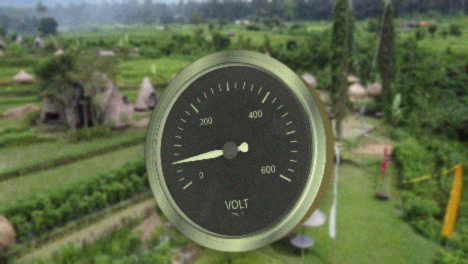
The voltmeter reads 60V
